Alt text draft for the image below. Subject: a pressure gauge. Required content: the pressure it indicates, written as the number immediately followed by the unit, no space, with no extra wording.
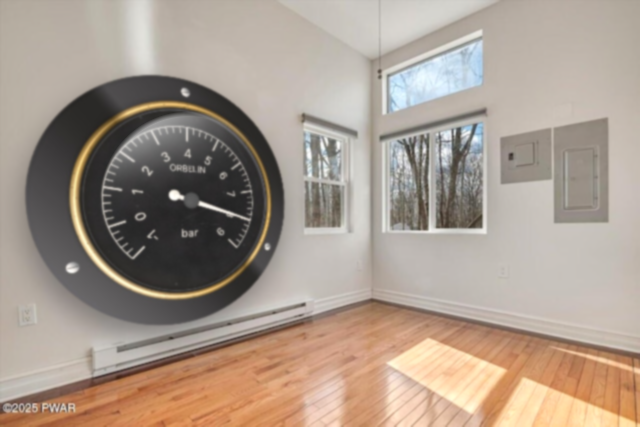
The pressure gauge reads 8bar
